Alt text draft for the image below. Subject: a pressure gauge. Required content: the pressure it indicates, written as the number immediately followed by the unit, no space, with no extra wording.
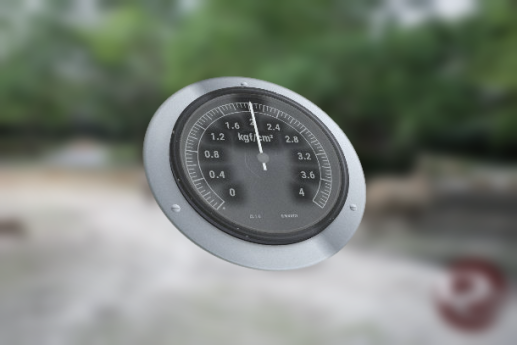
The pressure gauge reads 2kg/cm²
